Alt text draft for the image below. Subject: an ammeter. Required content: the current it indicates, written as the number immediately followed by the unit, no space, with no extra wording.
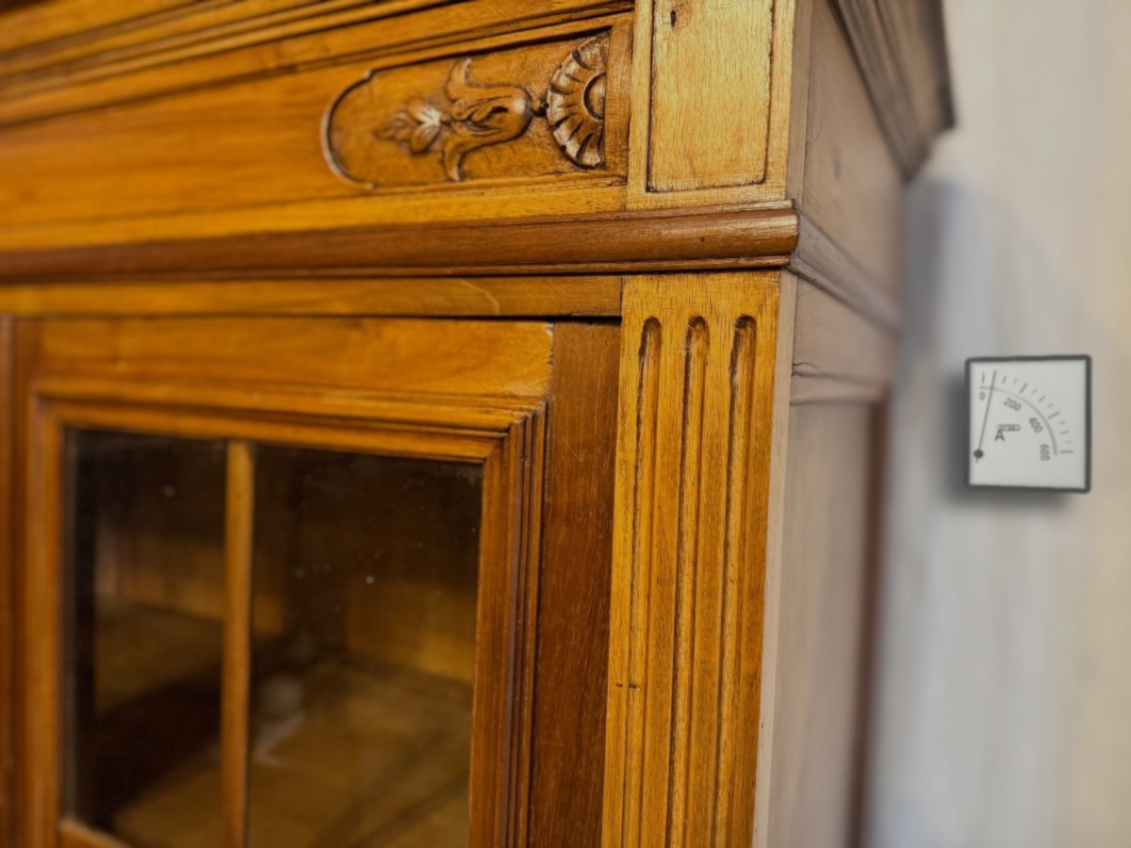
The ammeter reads 50A
